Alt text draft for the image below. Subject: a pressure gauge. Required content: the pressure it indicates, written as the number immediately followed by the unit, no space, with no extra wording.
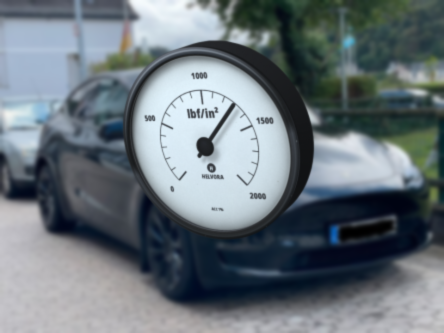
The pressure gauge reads 1300psi
